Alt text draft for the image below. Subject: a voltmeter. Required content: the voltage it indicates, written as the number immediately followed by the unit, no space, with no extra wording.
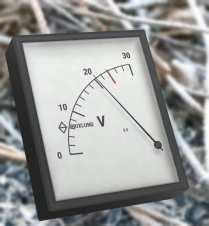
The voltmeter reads 20V
